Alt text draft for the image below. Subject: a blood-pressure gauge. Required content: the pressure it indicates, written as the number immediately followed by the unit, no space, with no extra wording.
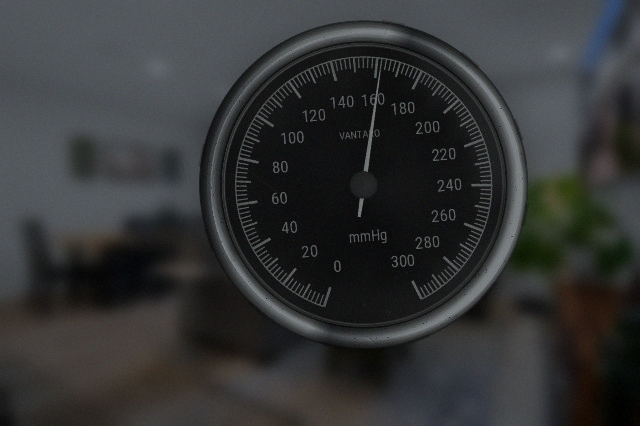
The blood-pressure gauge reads 162mmHg
